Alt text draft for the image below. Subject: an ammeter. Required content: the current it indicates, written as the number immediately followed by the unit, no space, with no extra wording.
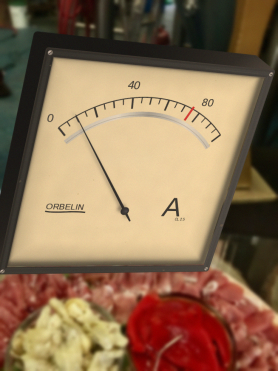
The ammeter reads 10A
